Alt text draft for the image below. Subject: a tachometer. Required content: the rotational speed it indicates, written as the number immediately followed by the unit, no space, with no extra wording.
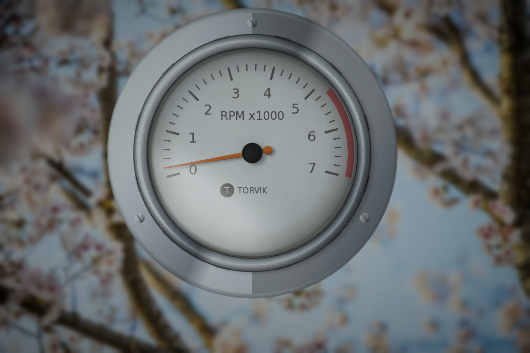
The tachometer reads 200rpm
